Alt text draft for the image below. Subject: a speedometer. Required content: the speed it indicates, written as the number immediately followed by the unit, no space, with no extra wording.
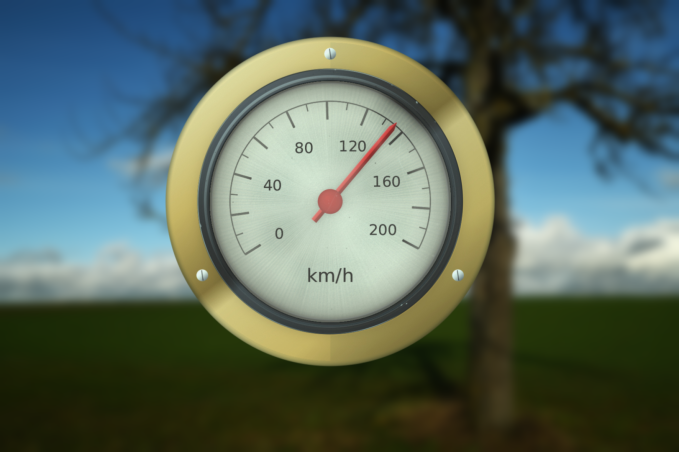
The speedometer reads 135km/h
